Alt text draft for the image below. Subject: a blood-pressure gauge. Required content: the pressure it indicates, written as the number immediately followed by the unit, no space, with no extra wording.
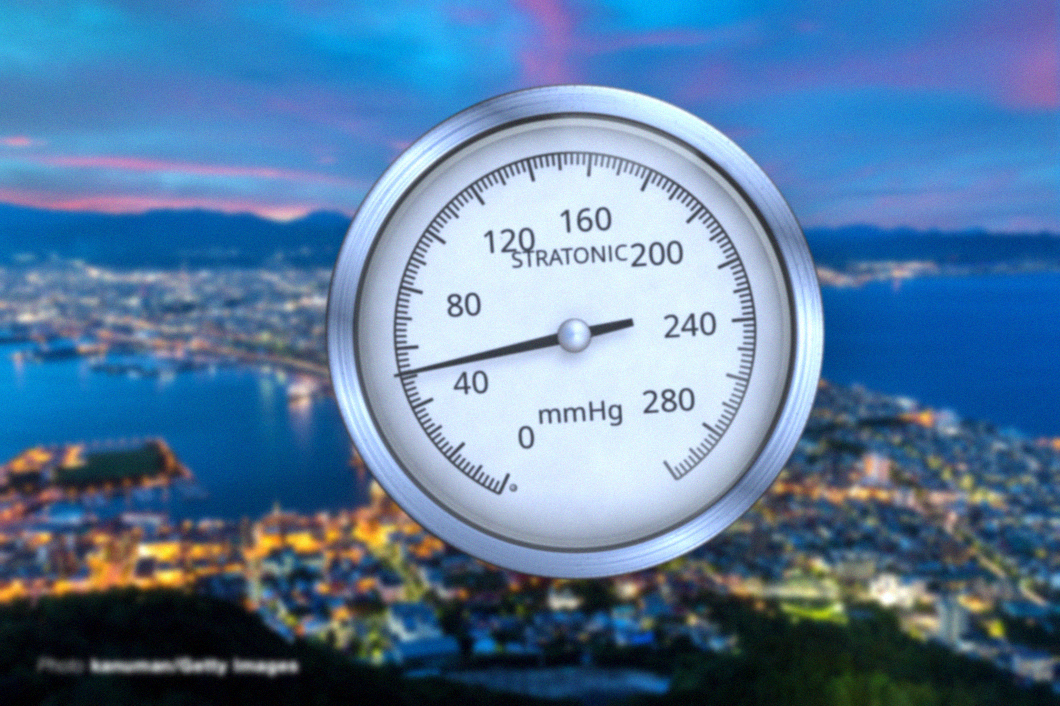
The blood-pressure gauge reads 52mmHg
